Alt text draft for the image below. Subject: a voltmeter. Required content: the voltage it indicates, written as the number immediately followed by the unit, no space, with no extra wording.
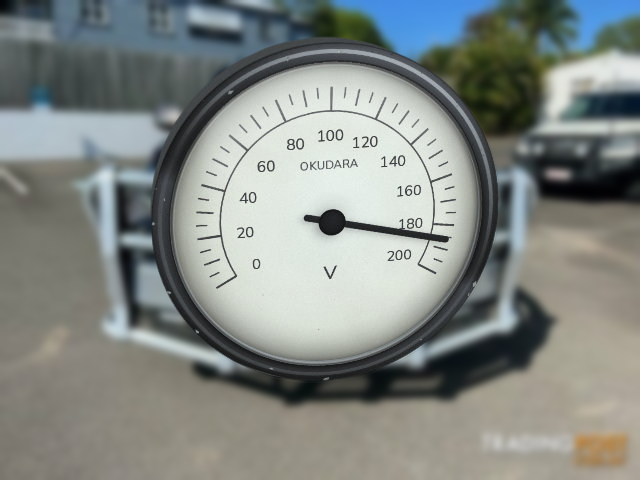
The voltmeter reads 185V
